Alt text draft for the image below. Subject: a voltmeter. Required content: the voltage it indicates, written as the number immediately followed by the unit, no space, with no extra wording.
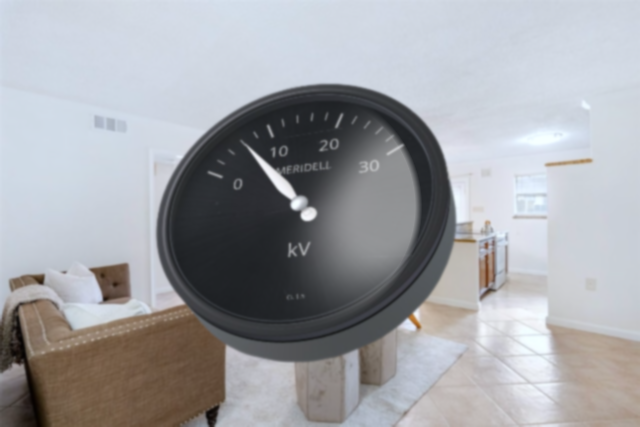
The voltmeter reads 6kV
